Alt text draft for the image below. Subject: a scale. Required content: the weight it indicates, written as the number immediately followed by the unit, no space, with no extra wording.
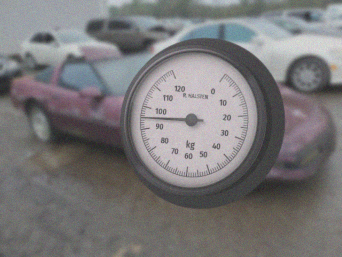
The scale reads 95kg
